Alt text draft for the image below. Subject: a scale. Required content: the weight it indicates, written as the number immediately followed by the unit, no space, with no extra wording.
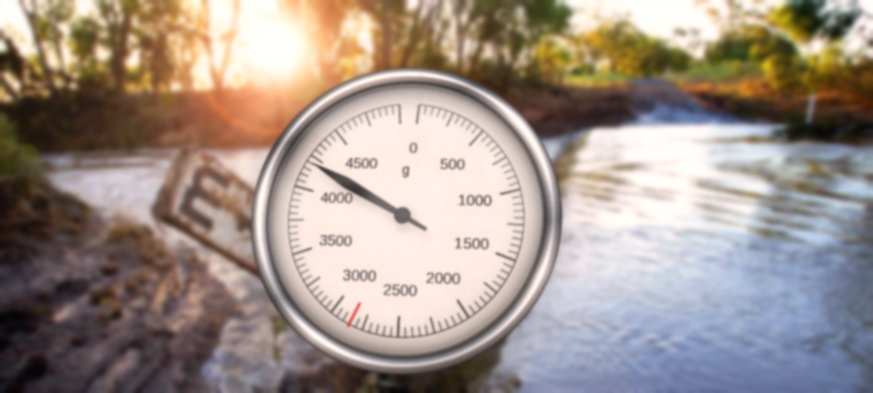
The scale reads 4200g
